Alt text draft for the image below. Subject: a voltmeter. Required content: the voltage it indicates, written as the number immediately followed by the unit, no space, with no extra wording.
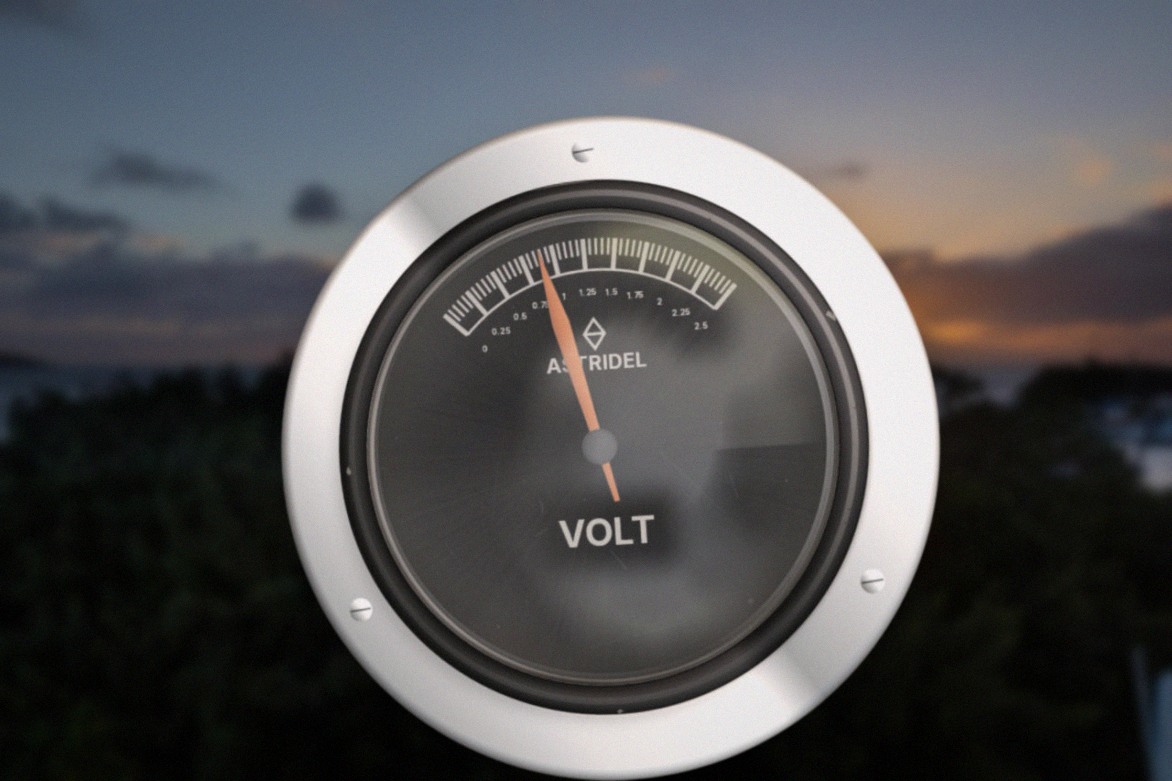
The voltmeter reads 0.9V
